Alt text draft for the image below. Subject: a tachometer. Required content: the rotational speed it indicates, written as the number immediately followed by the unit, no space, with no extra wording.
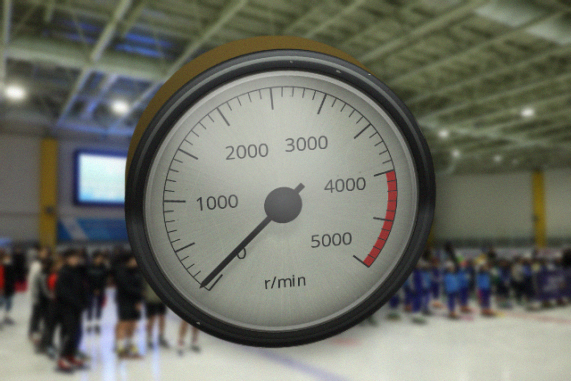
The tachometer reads 100rpm
